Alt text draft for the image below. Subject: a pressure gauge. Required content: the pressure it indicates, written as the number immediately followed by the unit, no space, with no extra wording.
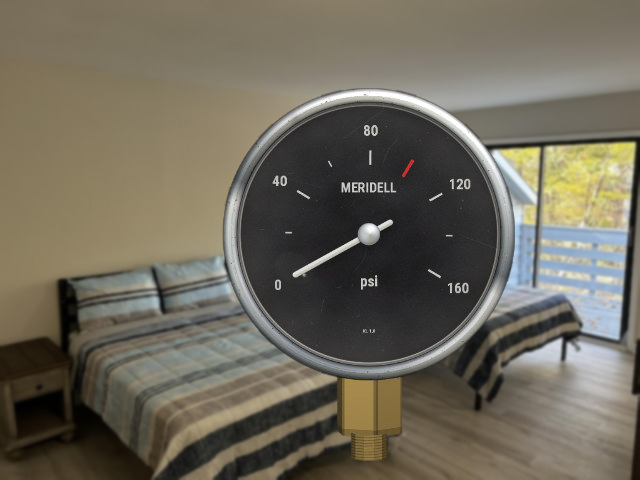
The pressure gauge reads 0psi
